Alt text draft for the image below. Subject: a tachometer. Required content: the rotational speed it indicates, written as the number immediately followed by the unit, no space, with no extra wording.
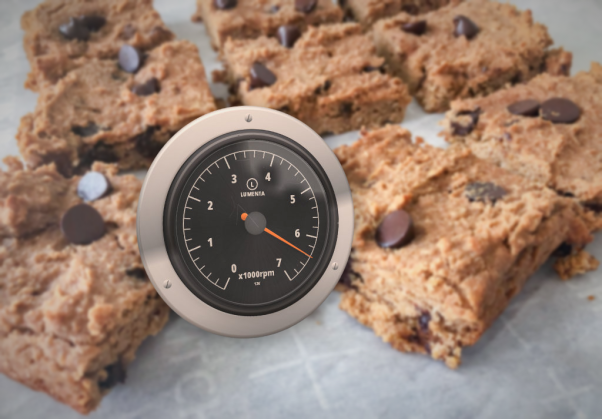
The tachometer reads 6400rpm
